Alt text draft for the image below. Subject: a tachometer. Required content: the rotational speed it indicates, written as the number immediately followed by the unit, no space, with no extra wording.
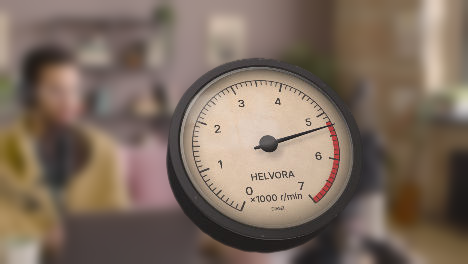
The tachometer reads 5300rpm
